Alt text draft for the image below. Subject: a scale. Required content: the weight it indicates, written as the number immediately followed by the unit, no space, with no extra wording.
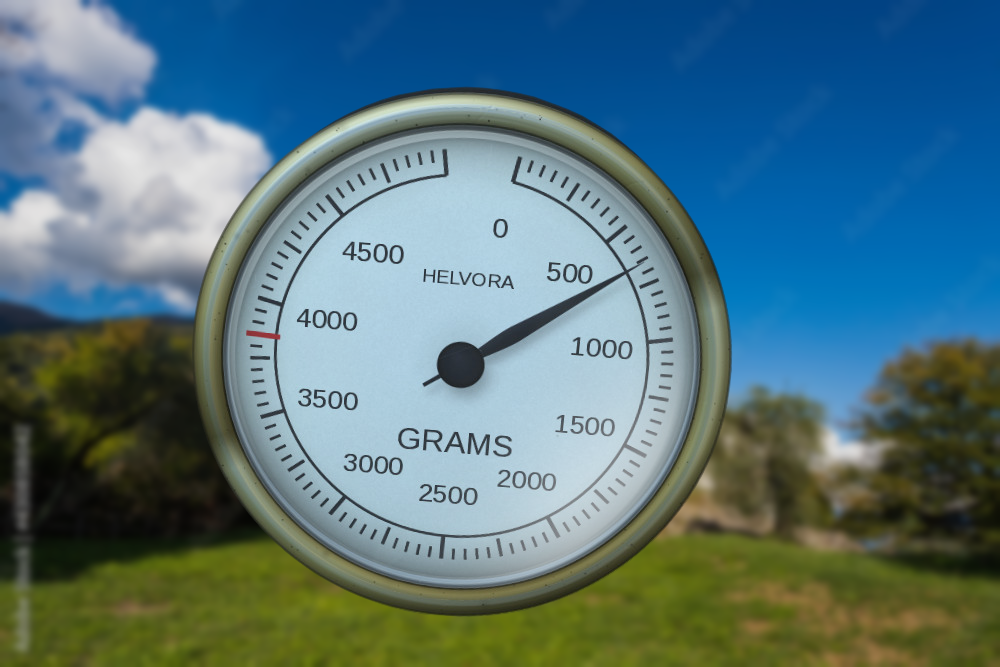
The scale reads 650g
